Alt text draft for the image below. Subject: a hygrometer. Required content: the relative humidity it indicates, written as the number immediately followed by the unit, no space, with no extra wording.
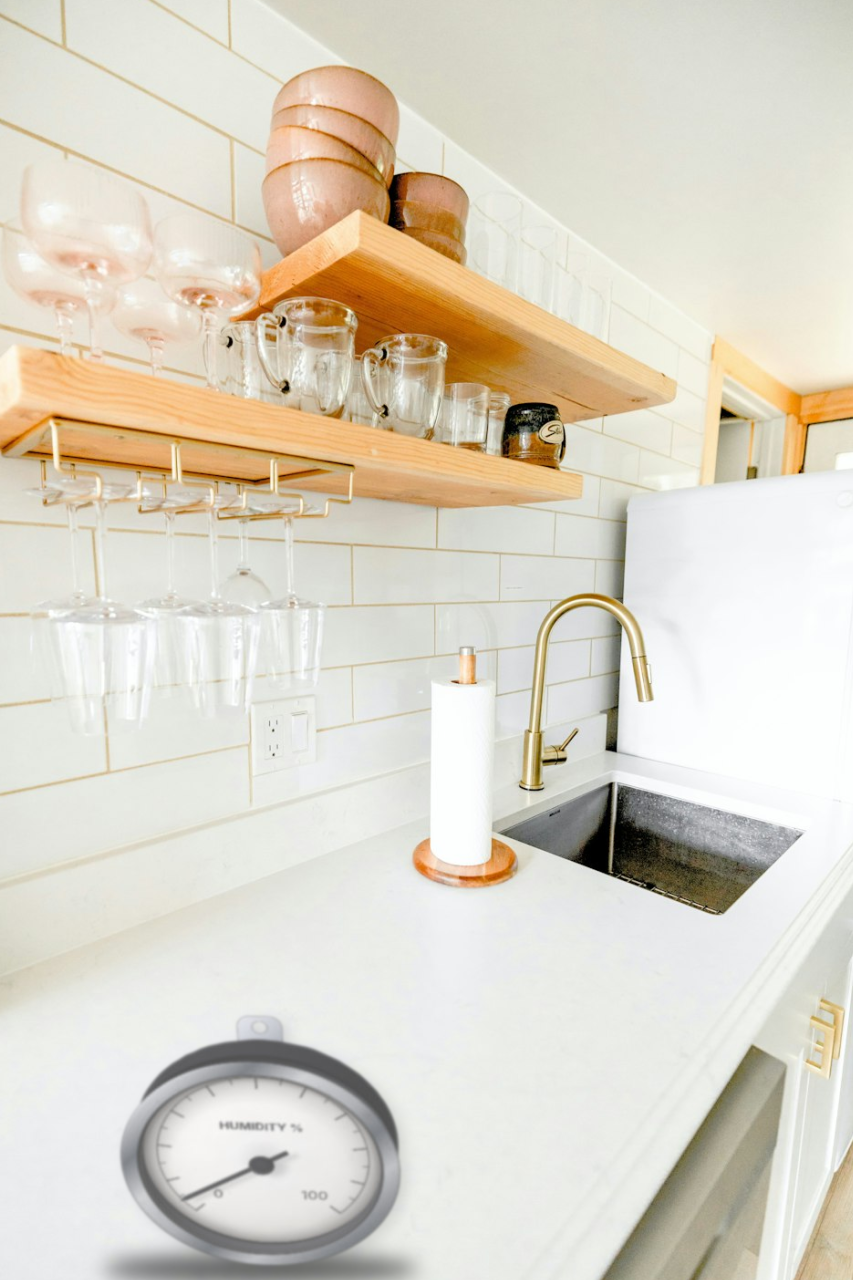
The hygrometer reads 5%
